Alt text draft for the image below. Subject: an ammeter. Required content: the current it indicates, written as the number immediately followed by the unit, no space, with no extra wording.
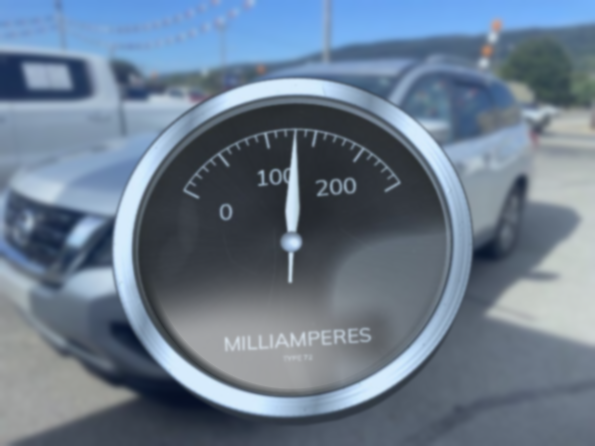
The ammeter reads 130mA
